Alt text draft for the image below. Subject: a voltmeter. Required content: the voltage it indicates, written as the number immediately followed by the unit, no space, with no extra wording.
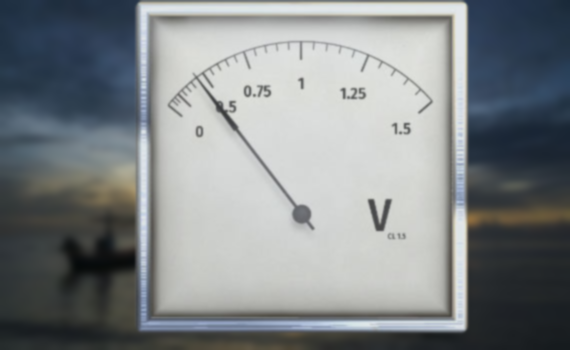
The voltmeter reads 0.45V
